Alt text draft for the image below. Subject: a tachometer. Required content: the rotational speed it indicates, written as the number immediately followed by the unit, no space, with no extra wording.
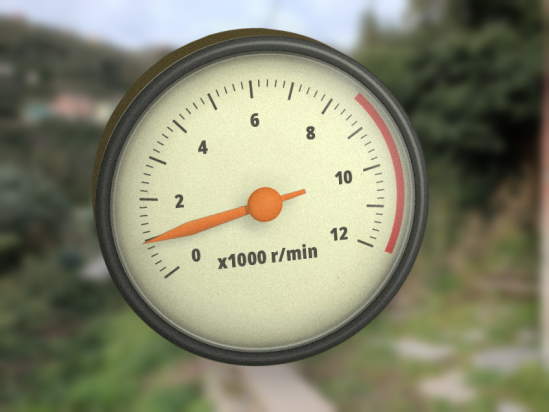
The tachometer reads 1000rpm
